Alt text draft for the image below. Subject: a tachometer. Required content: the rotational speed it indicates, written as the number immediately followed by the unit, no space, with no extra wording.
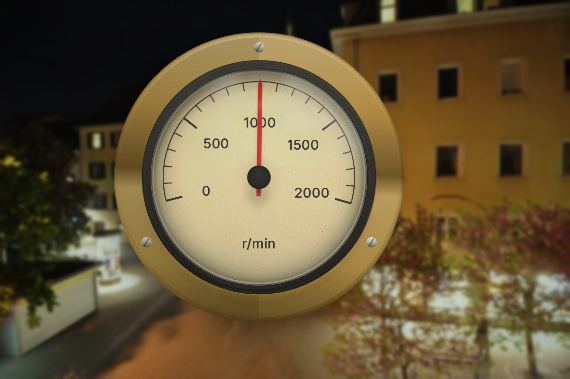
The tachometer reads 1000rpm
